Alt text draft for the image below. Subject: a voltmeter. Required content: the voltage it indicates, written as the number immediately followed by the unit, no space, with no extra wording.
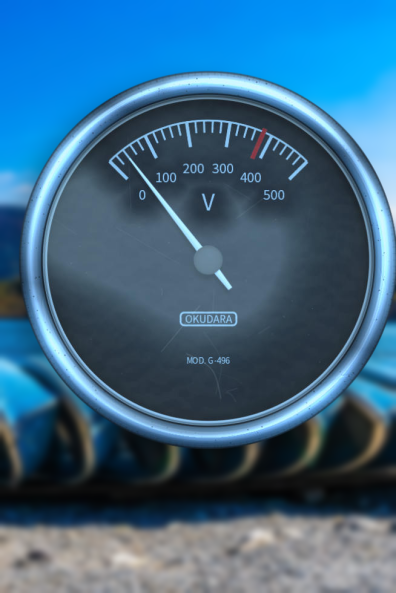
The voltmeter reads 40V
